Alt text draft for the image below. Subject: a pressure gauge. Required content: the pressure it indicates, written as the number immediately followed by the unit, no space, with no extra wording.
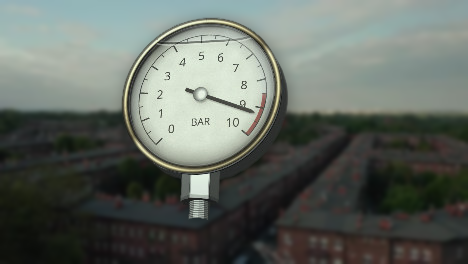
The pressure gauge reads 9.25bar
